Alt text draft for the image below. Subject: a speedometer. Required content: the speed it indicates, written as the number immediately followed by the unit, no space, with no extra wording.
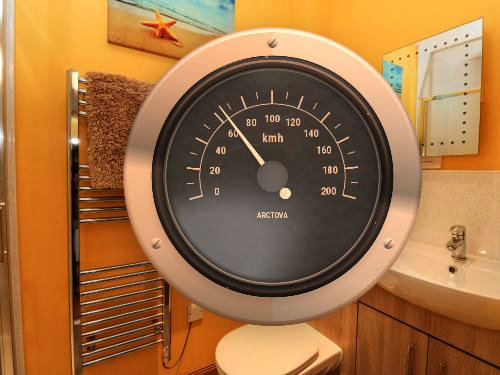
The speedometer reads 65km/h
